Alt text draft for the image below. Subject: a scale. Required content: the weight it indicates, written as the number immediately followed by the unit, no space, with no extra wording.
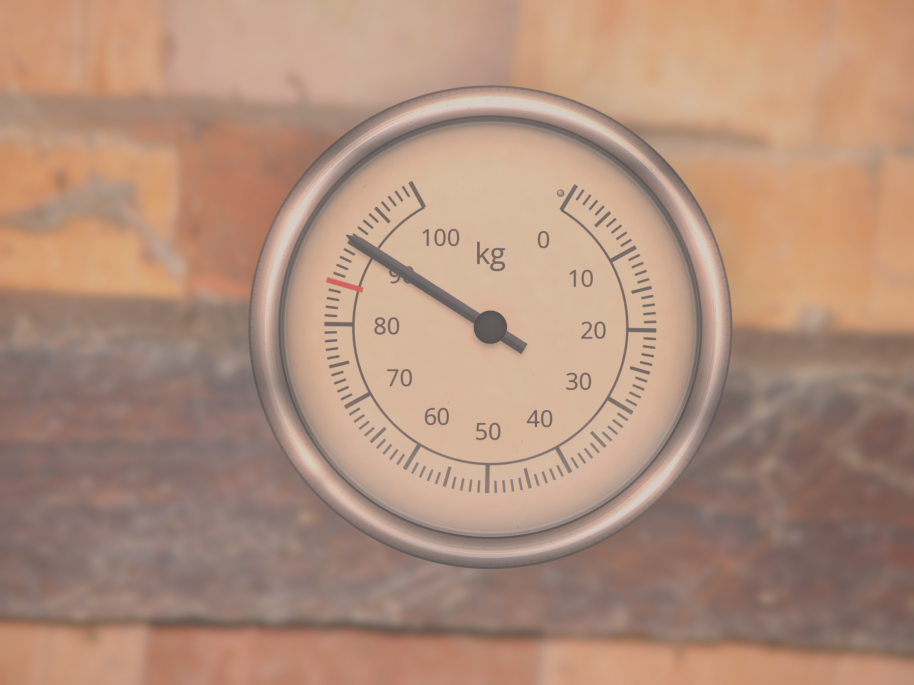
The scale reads 90.5kg
